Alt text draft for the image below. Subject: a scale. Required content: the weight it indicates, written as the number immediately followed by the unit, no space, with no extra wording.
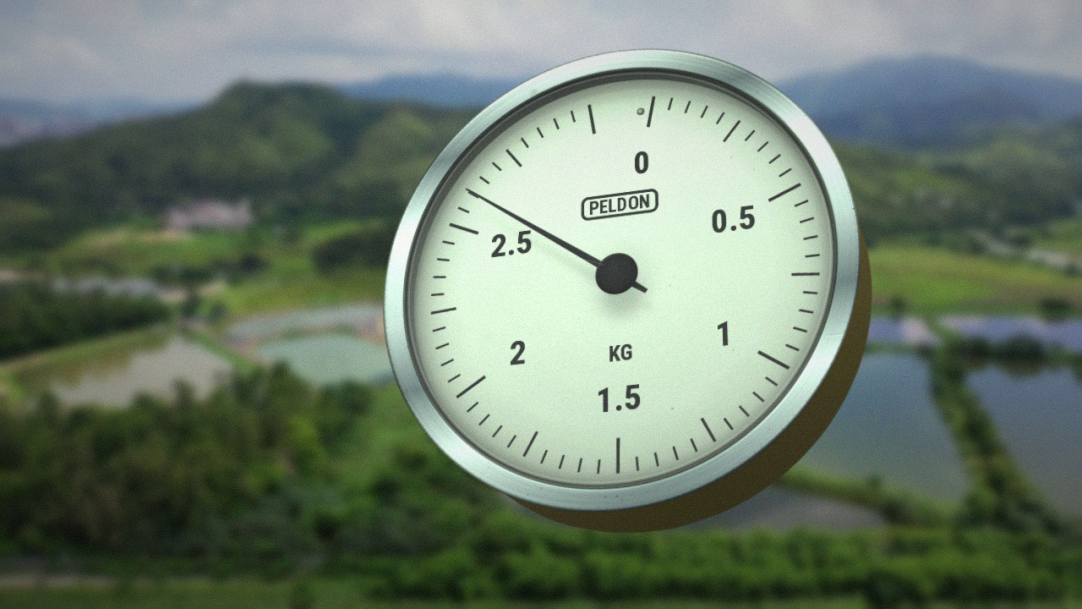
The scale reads 2.6kg
